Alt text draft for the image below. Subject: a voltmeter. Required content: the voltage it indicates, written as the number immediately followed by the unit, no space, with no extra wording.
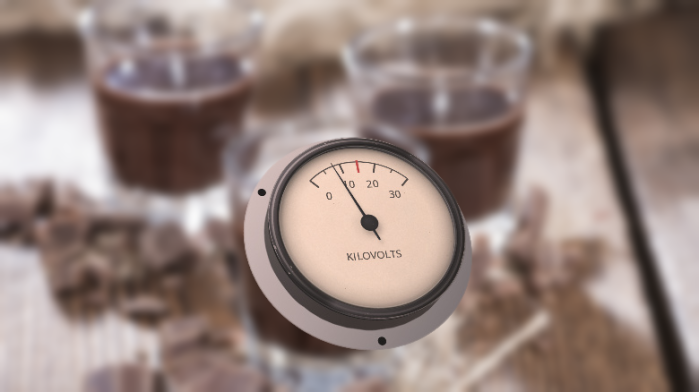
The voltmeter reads 7.5kV
